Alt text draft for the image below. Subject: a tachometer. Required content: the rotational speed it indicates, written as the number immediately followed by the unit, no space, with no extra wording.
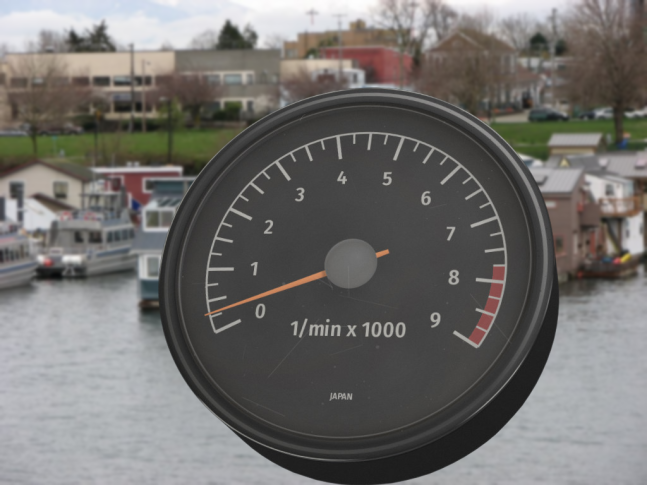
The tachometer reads 250rpm
